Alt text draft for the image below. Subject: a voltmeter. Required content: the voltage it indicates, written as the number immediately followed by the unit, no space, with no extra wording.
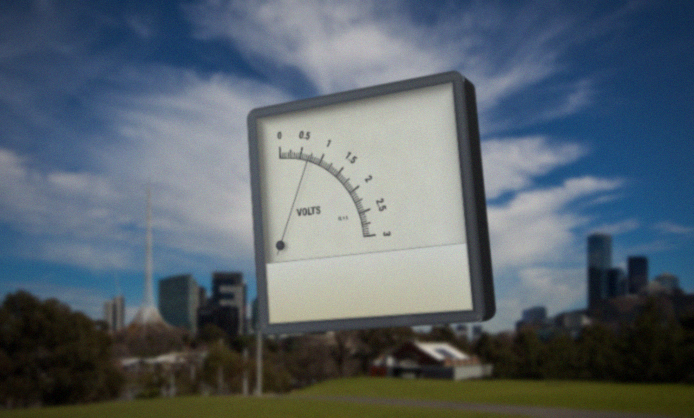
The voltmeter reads 0.75V
